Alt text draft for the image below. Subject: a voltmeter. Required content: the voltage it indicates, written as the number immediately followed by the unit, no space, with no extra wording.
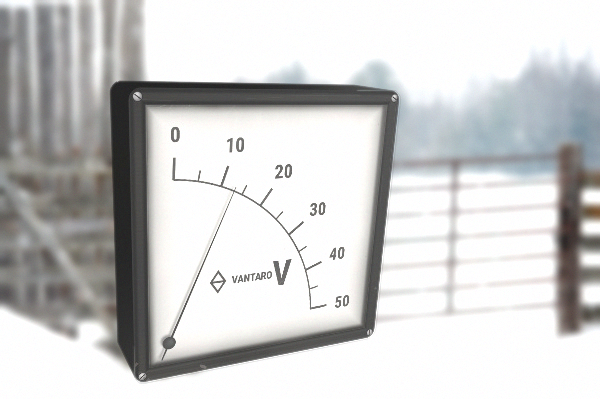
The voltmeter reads 12.5V
